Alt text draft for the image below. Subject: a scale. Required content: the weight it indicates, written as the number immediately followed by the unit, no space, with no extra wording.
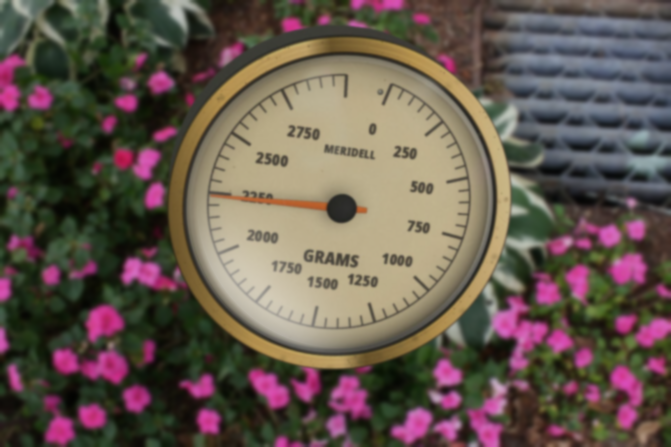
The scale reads 2250g
